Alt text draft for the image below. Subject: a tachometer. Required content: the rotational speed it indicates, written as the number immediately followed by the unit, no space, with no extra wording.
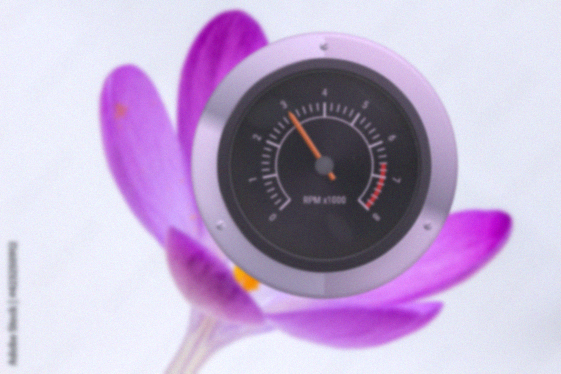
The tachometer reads 3000rpm
